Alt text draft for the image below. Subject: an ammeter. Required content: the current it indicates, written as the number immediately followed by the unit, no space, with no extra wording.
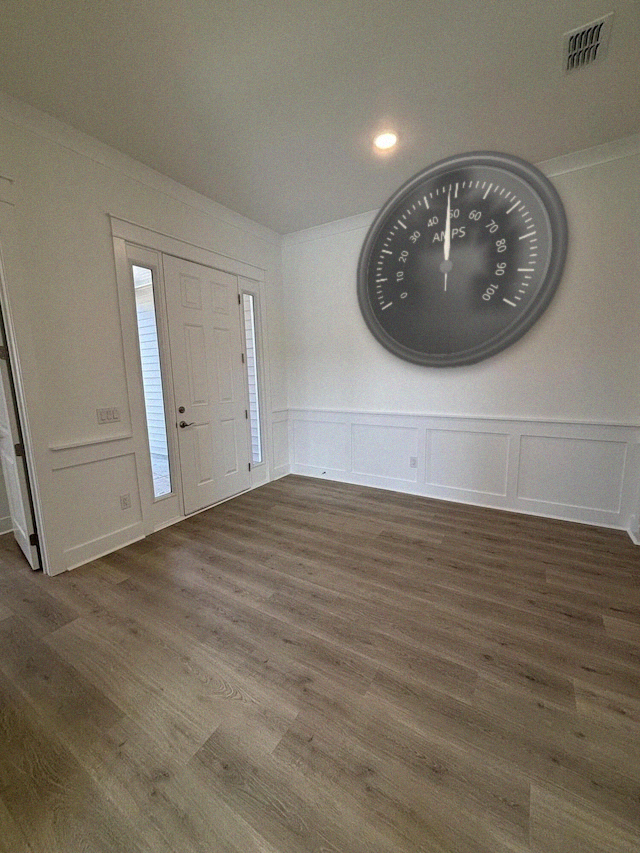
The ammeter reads 48A
